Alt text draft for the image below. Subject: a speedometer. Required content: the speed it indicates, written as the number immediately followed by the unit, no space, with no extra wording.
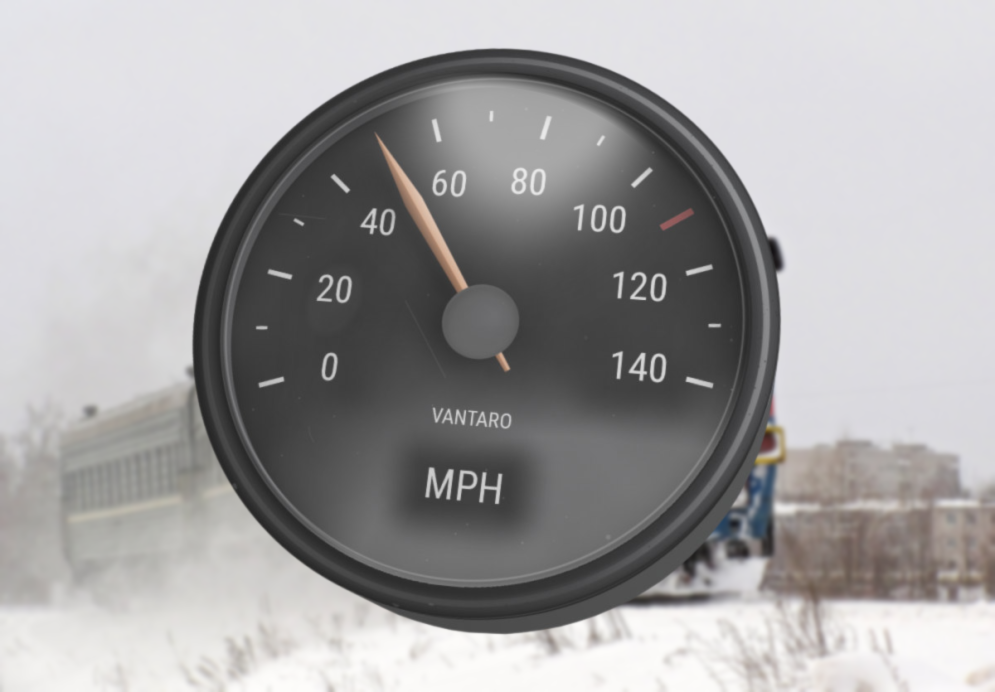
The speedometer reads 50mph
